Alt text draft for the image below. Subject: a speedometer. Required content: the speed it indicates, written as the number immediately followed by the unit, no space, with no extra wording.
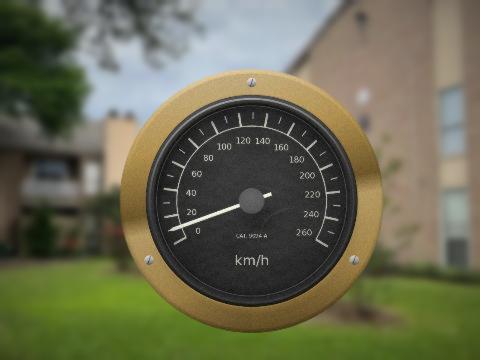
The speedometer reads 10km/h
